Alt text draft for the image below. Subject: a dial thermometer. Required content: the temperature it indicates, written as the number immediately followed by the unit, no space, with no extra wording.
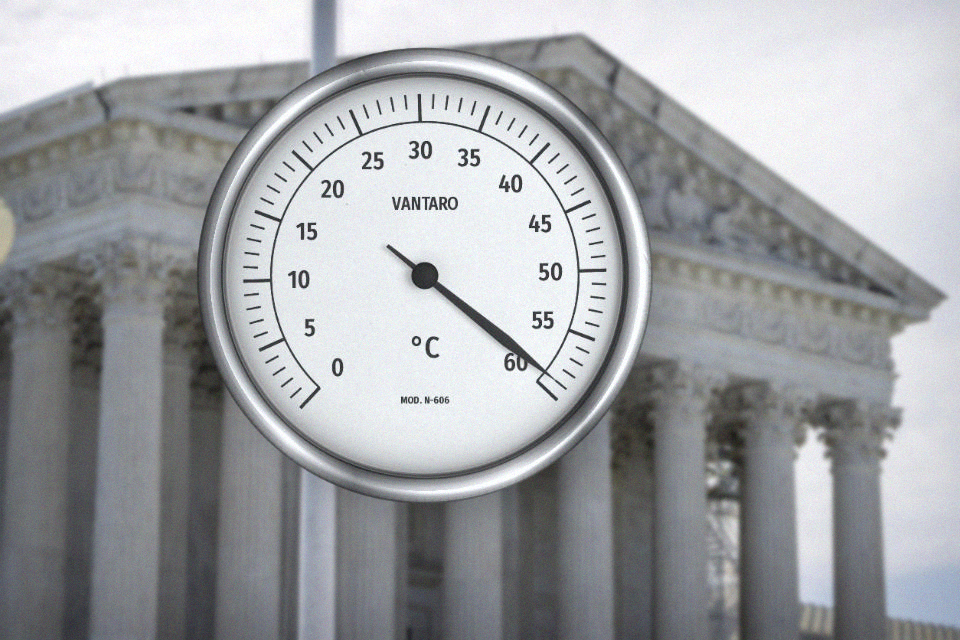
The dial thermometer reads 59°C
